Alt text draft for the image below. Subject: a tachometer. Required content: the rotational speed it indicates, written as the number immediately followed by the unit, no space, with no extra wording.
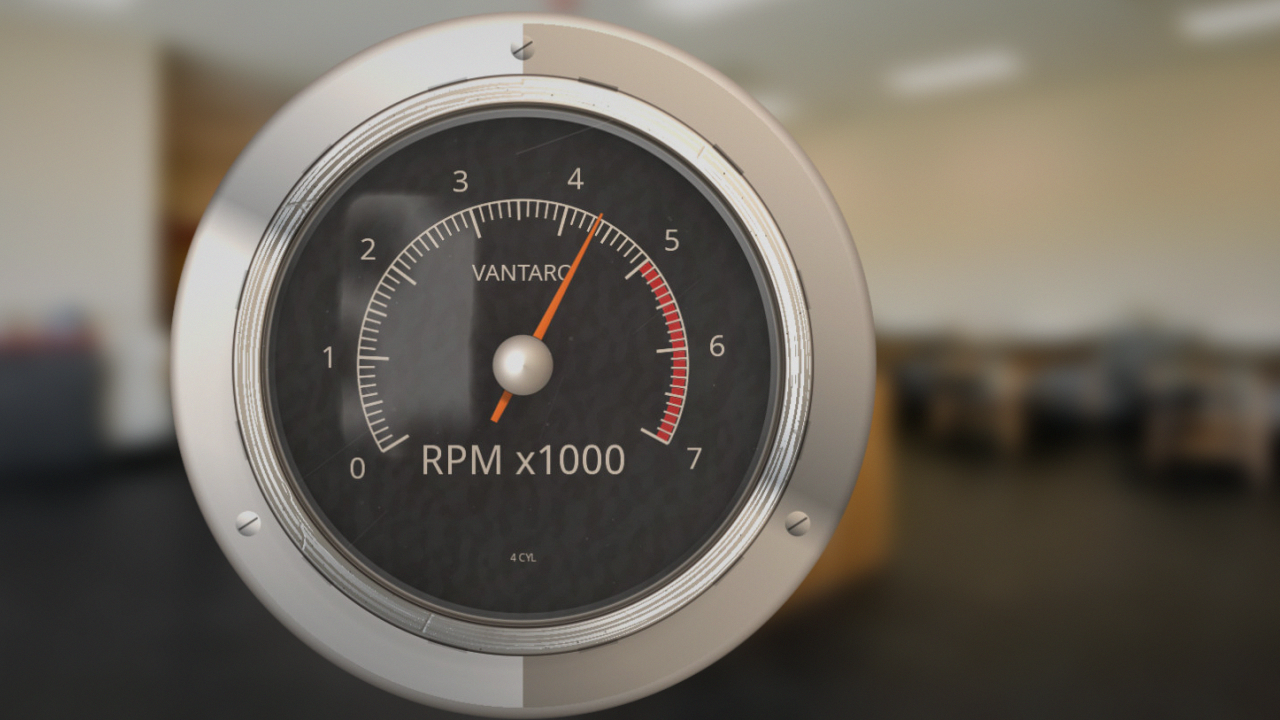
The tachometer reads 4350rpm
